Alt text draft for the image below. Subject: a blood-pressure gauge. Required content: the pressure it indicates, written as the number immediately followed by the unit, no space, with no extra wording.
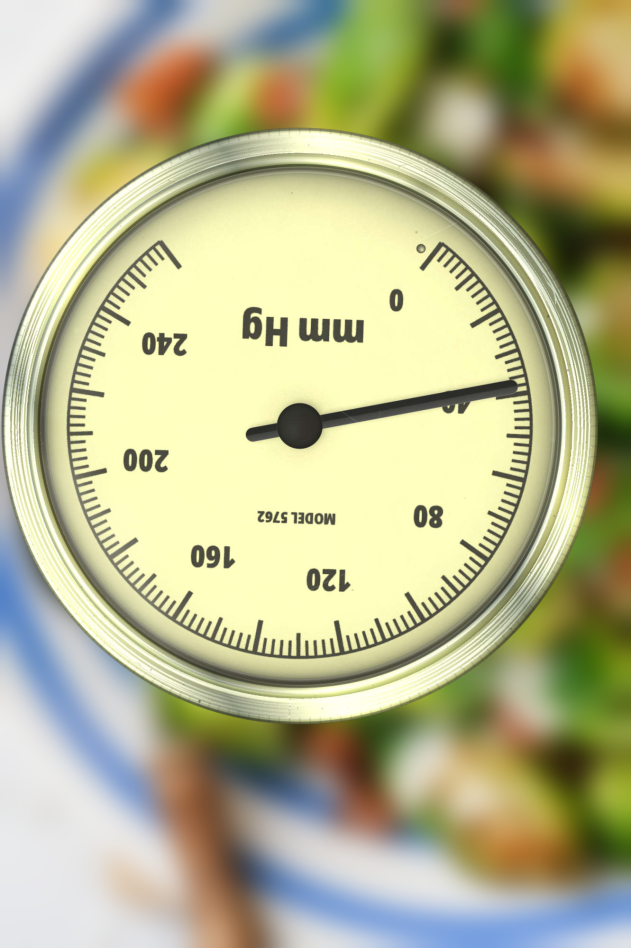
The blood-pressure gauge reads 38mmHg
